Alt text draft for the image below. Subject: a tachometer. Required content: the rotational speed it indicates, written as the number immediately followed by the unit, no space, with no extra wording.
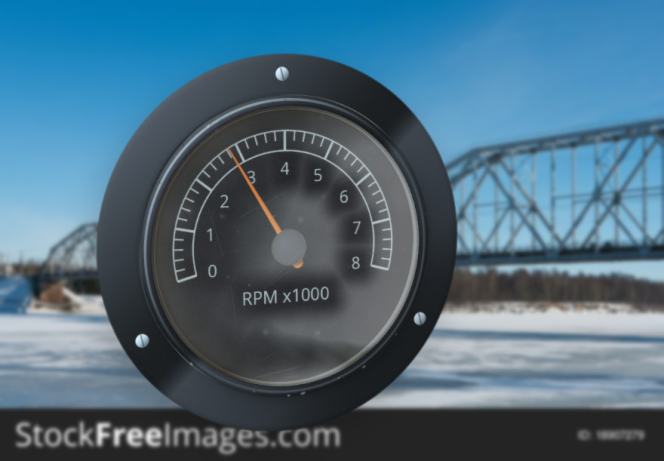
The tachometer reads 2800rpm
